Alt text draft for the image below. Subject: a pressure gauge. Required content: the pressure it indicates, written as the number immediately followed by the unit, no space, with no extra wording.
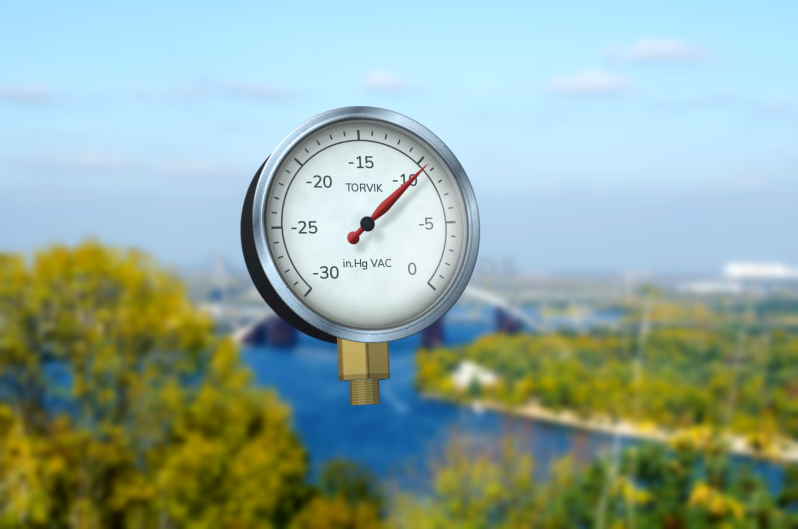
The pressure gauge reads -9.5inHg
